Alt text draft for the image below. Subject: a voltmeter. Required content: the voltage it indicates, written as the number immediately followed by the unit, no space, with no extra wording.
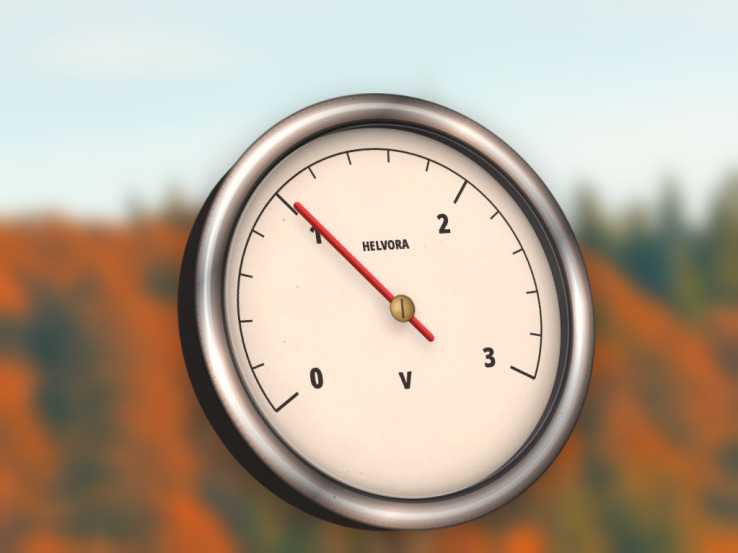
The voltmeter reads 1V
